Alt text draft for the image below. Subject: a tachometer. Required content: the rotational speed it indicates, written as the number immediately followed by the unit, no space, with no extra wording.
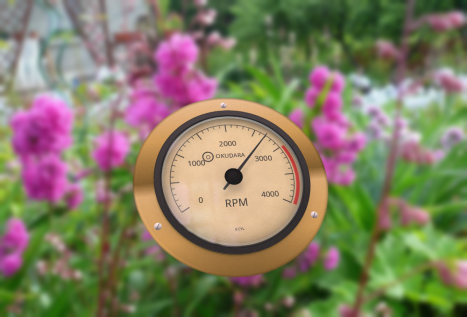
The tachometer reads 2700rpm
